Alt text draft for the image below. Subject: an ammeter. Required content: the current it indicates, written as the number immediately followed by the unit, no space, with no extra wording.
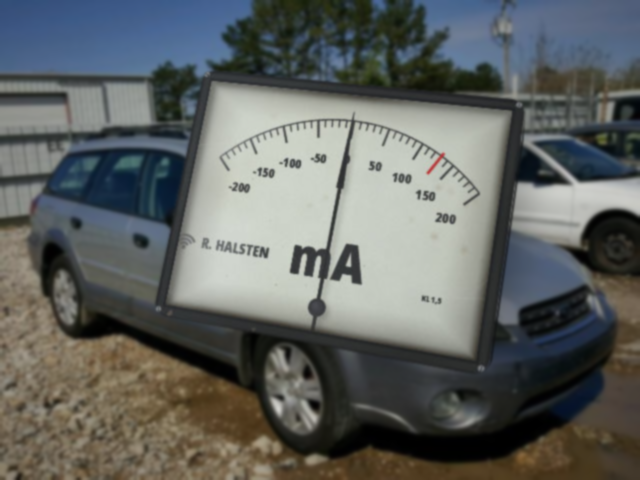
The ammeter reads 0mA
